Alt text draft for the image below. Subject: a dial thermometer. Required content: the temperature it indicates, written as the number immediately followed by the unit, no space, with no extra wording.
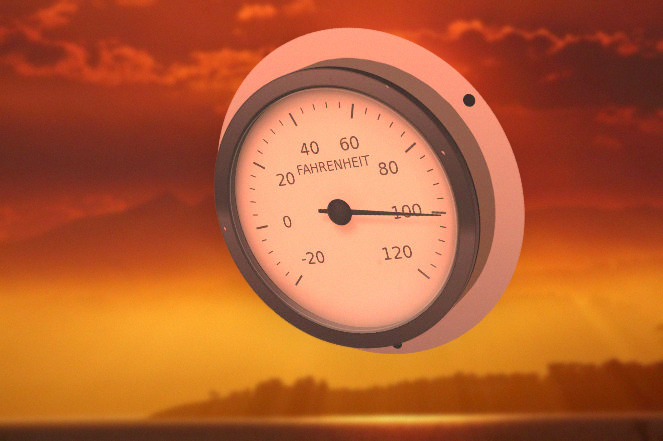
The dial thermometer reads 100°F
